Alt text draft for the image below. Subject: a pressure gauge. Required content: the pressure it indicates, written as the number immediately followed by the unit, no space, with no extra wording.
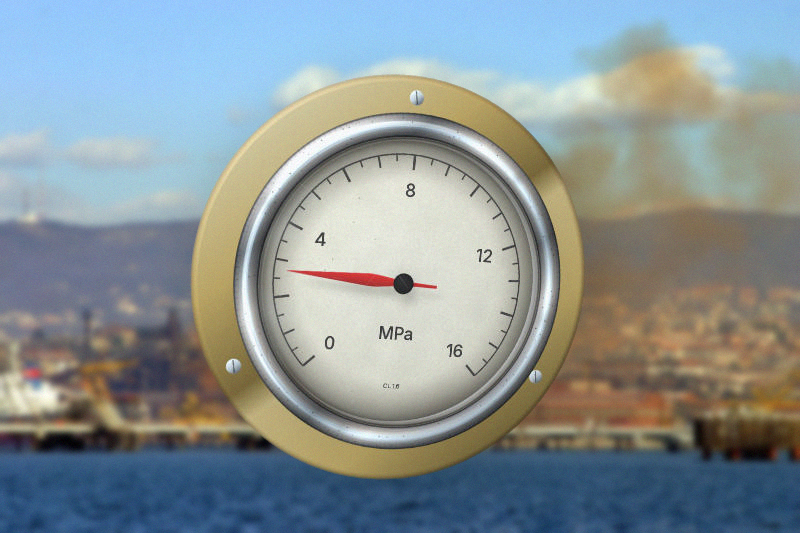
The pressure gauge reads 2.75MPa
